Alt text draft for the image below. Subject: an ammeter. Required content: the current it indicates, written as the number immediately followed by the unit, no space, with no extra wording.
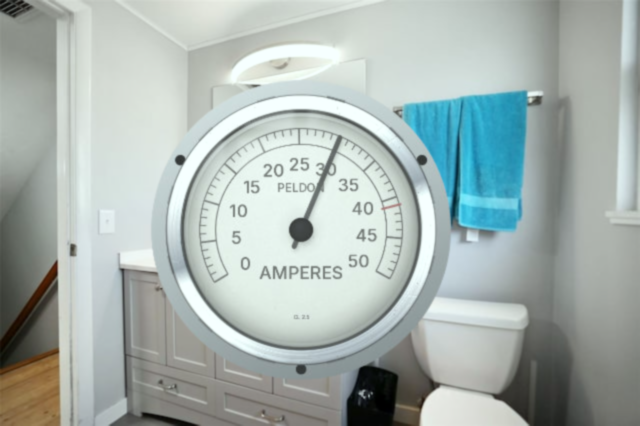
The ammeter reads 30A
